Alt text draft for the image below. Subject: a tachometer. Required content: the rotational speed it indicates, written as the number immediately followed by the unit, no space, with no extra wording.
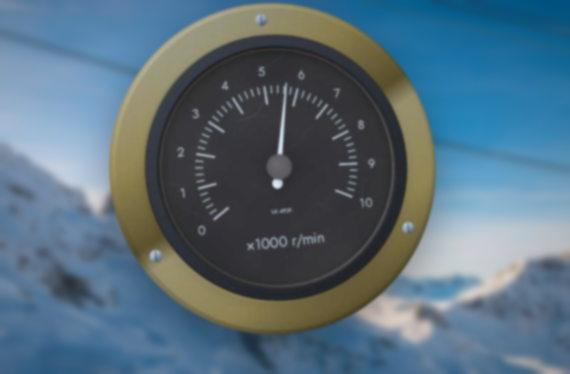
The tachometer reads 5600rpm
